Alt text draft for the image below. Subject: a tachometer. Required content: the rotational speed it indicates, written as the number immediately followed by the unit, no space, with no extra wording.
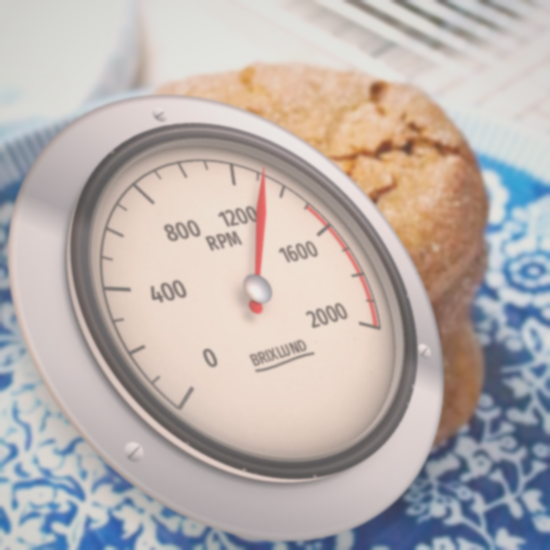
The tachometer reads 1300rpm
